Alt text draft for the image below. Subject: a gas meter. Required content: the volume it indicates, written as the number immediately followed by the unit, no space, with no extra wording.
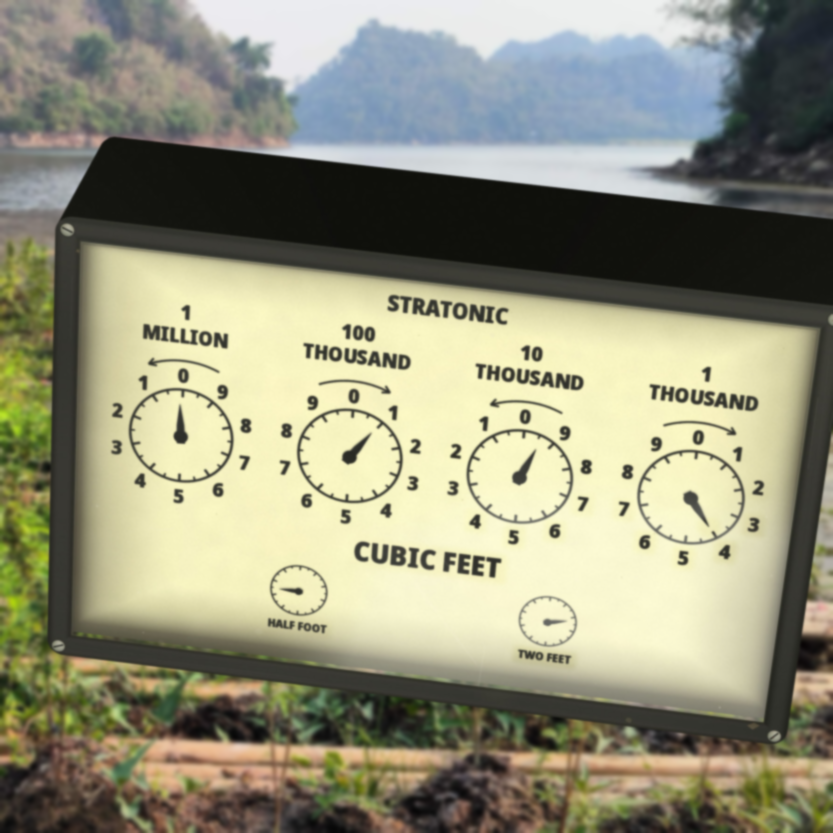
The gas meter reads 9400ft³
